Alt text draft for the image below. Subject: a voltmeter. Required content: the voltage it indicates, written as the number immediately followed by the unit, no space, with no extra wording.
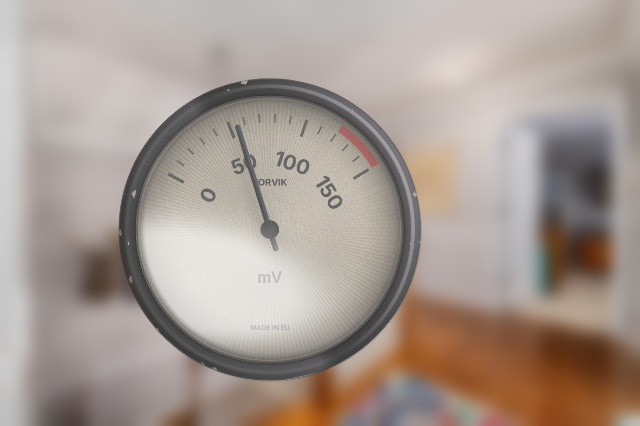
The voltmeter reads 55mV
